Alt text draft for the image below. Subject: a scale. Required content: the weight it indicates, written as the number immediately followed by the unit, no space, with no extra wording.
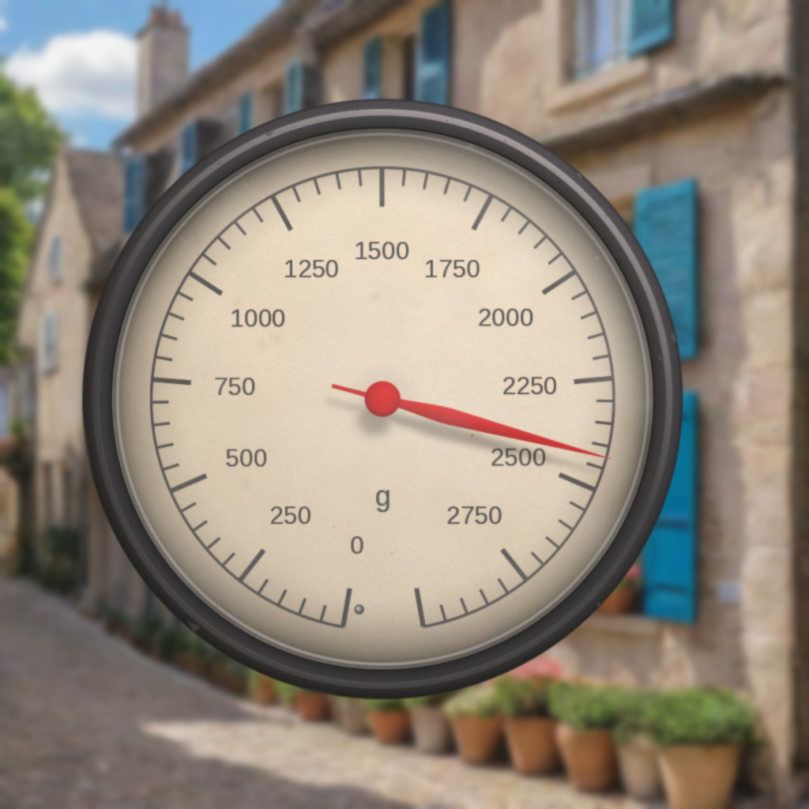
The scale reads 2425g
